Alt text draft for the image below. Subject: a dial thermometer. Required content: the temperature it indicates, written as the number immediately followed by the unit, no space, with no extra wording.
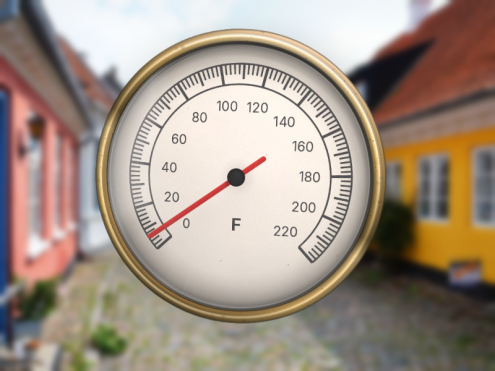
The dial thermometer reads 6°F
